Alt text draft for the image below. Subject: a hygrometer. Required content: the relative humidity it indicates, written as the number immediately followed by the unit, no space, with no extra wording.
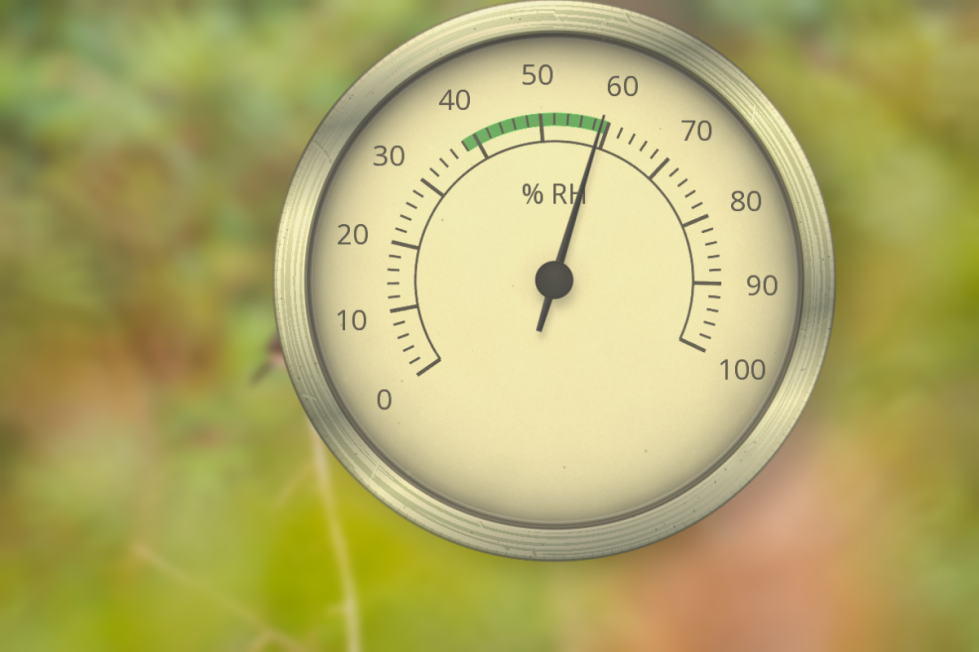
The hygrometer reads 59%
